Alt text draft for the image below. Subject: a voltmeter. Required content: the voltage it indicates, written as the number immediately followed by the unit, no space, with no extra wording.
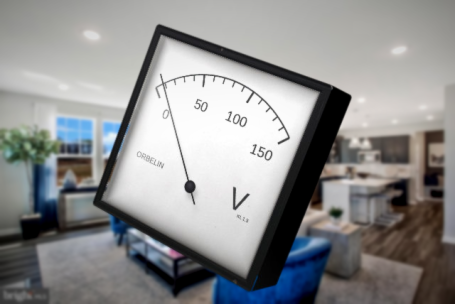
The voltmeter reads 10V
